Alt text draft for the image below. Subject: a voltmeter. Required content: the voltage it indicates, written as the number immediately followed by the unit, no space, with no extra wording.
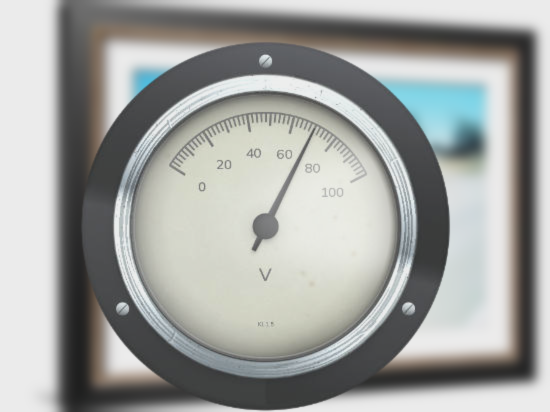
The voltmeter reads 70V
